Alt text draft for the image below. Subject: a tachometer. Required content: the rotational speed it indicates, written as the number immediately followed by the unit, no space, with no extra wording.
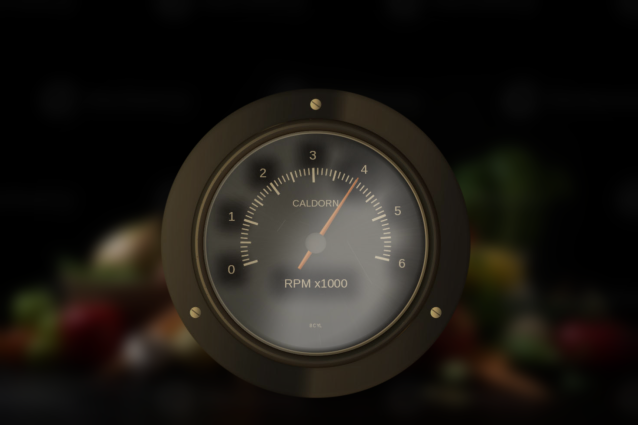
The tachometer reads 4000rpm
